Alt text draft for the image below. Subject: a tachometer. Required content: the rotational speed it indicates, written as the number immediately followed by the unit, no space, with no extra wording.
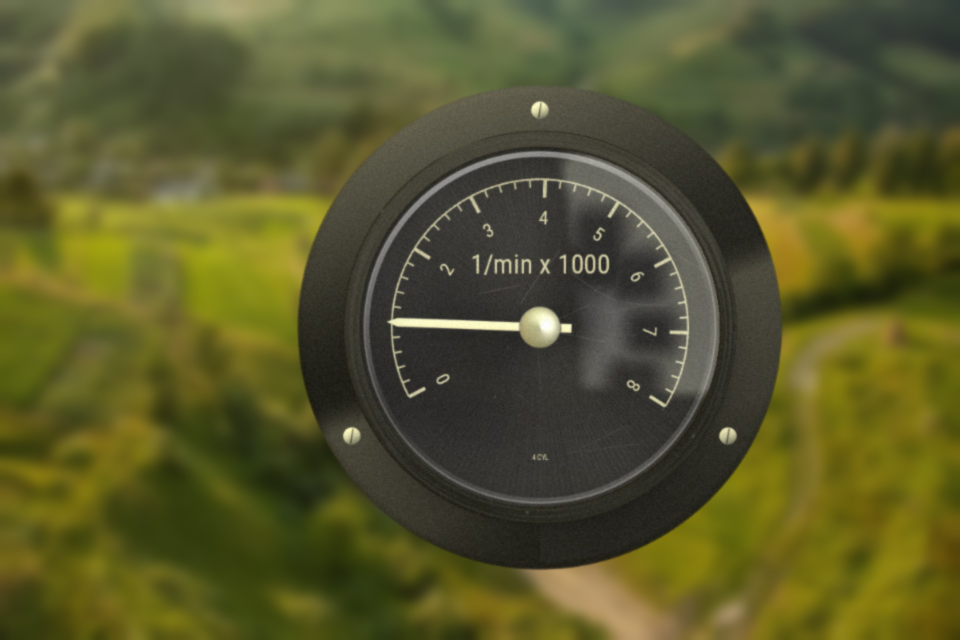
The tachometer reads 1000rpm
